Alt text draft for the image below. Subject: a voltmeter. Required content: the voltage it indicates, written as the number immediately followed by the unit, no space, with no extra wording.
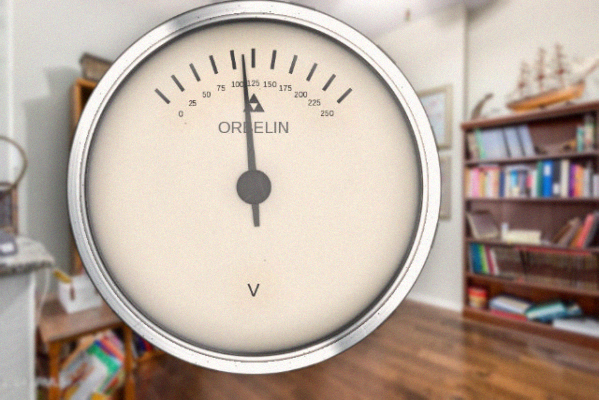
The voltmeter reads 112.5V
